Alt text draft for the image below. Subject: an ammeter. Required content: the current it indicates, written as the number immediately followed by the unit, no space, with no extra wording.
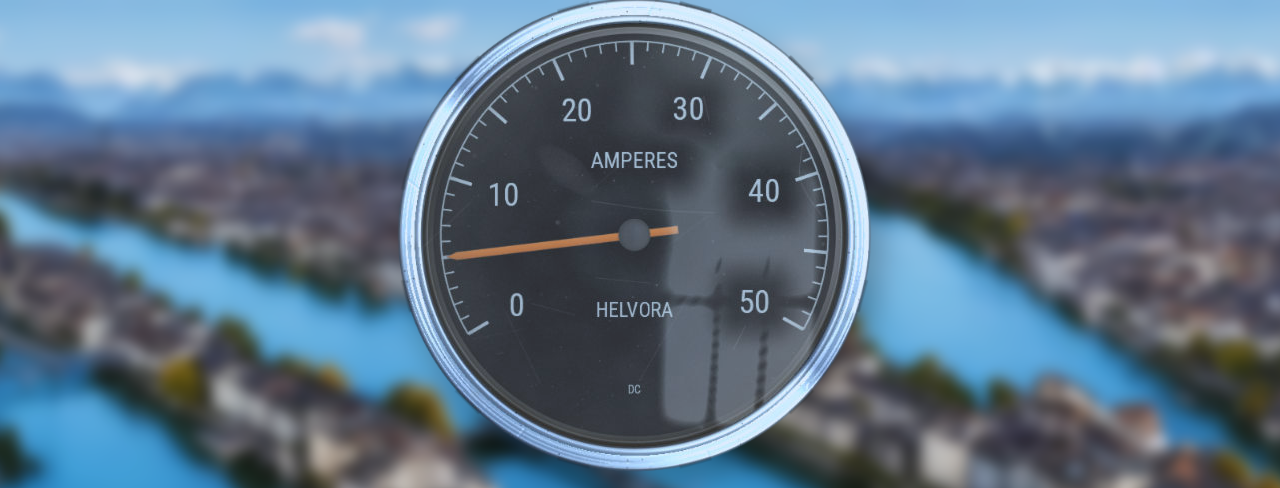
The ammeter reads 5A
